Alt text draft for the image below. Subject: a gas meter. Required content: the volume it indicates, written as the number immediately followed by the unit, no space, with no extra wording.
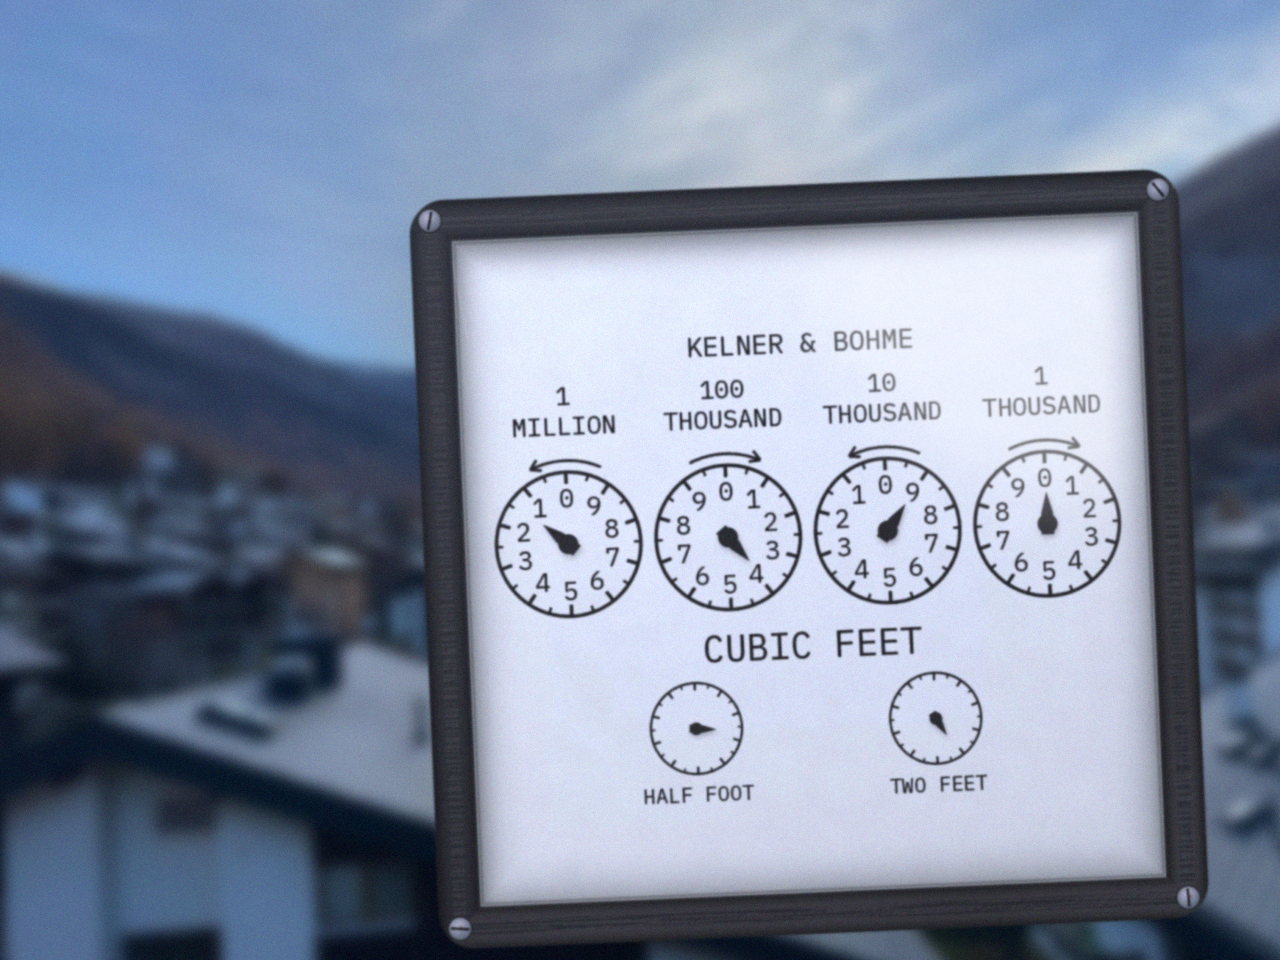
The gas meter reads 139000ft³
